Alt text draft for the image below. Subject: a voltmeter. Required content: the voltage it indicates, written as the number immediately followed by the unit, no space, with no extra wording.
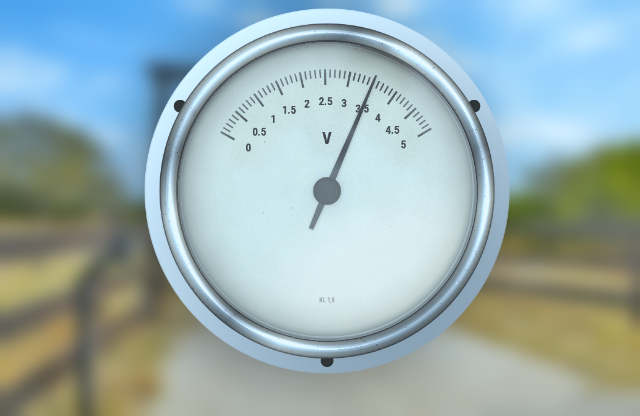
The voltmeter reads 3.5V
